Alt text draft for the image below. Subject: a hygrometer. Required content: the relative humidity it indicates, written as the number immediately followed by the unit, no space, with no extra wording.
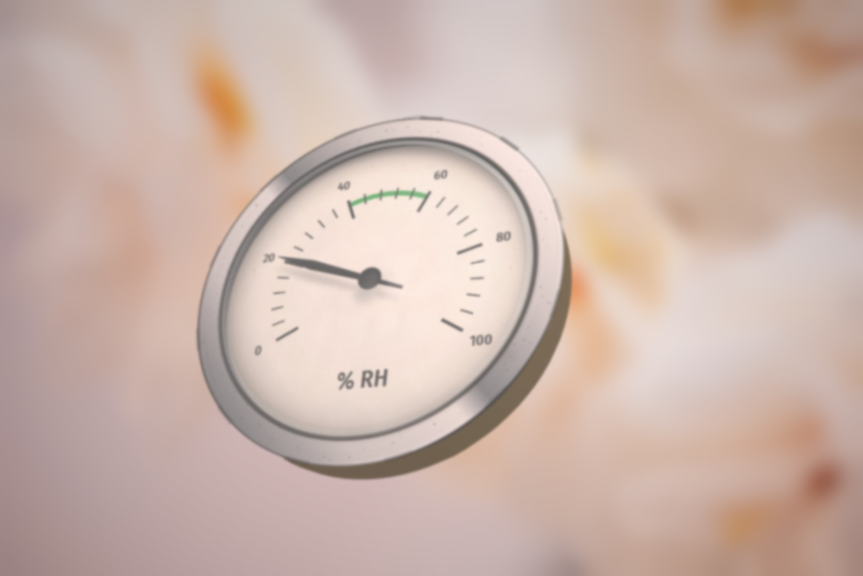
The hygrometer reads 20%
